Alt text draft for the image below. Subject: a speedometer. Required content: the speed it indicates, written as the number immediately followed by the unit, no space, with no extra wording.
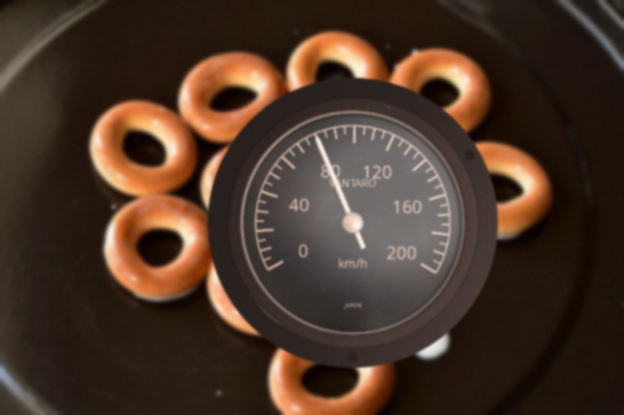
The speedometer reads 80km/h
